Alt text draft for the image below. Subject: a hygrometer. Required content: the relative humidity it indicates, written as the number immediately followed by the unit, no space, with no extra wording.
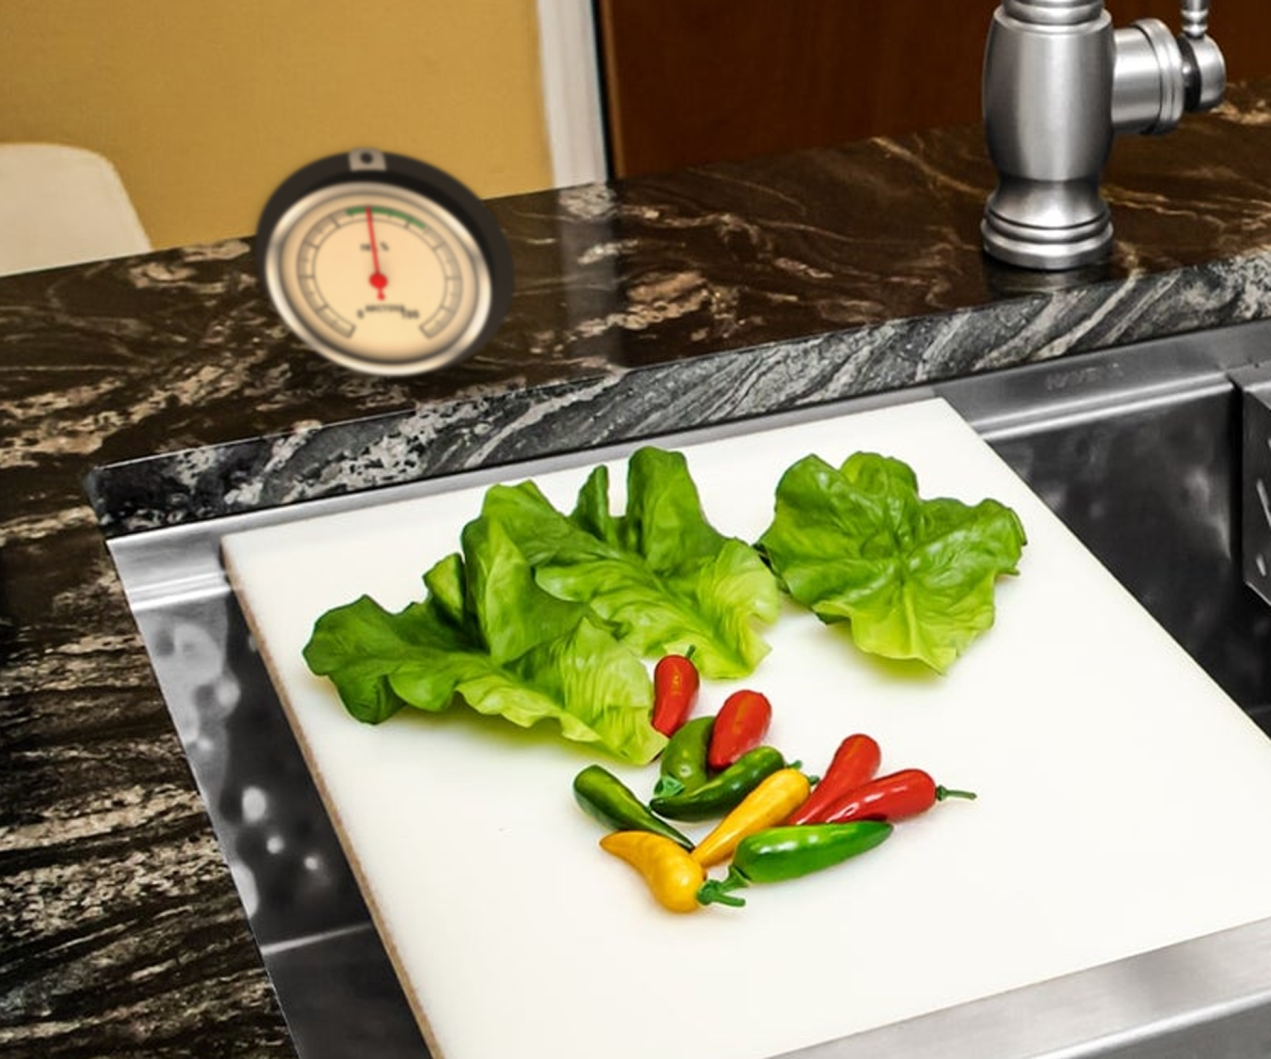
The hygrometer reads 50%
